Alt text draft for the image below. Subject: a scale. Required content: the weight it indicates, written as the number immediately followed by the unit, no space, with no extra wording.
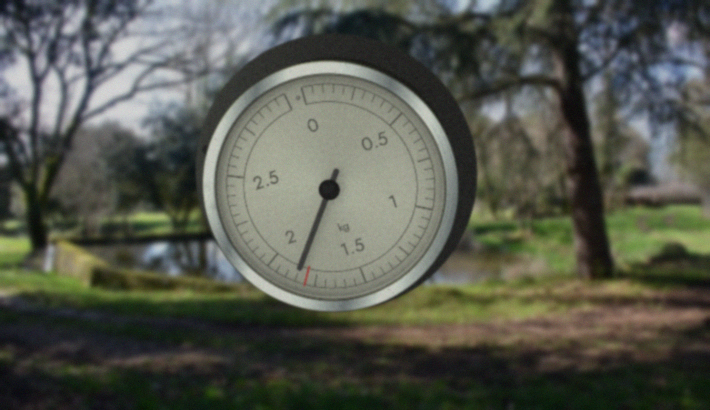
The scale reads 1.85kg
